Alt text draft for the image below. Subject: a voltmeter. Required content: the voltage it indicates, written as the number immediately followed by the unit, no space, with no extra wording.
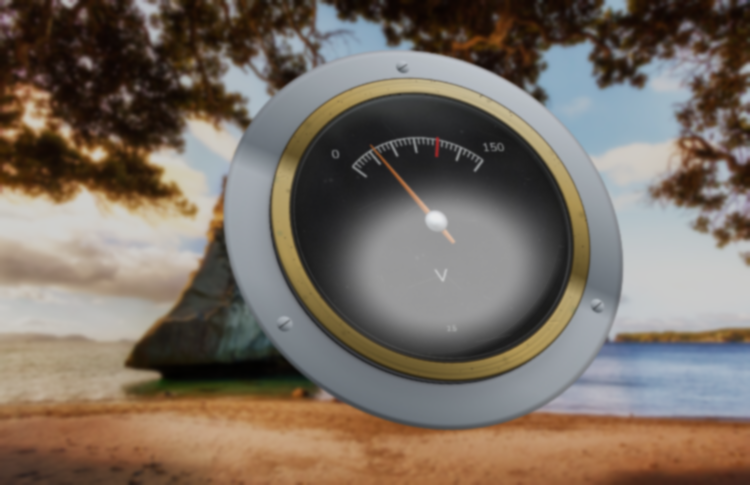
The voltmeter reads 25V
